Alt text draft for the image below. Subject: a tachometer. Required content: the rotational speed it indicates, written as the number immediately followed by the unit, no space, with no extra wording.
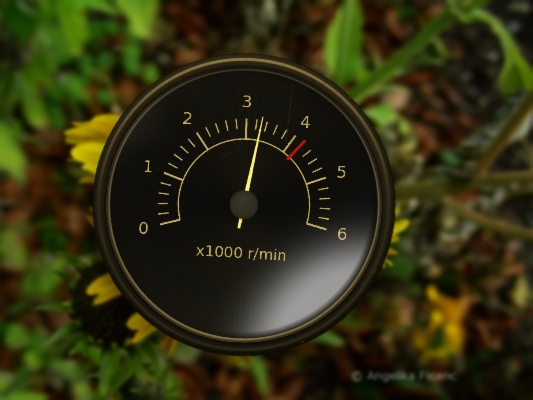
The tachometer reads 3300rpm
